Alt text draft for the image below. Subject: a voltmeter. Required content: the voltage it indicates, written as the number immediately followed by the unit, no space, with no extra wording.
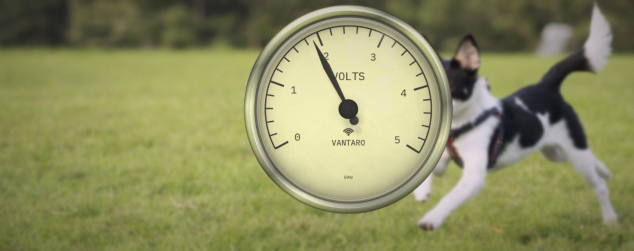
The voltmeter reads 1.9V
